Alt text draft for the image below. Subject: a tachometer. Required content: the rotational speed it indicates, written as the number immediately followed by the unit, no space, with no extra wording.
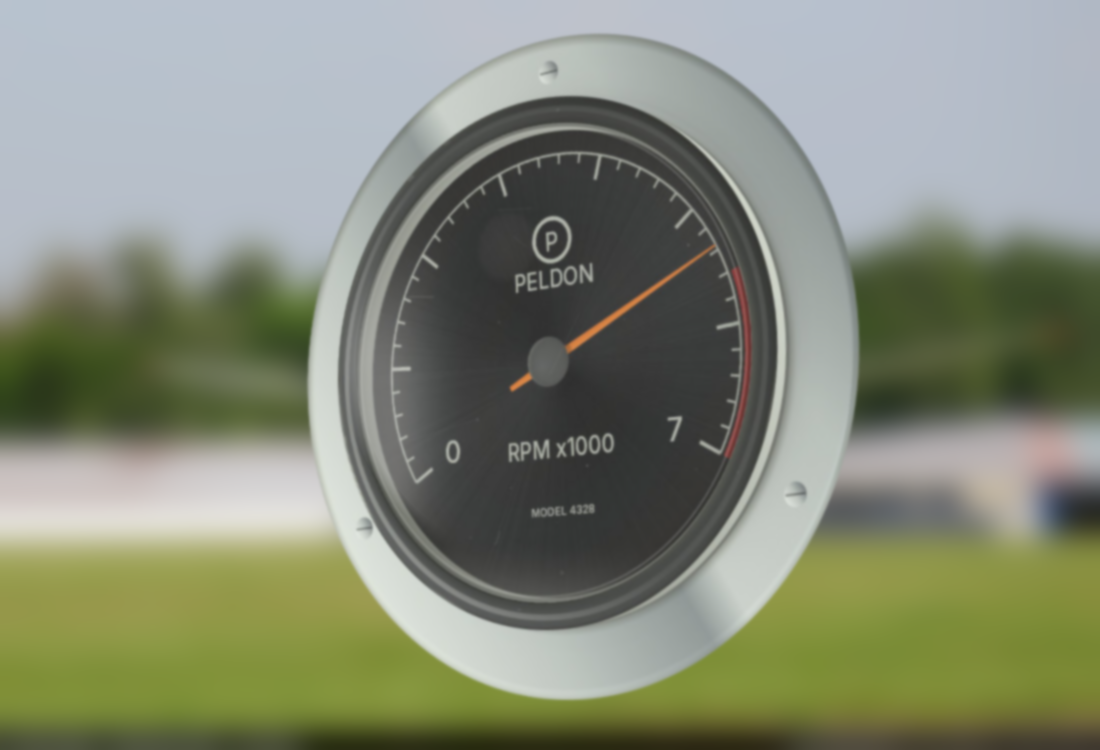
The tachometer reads 5400rpm
